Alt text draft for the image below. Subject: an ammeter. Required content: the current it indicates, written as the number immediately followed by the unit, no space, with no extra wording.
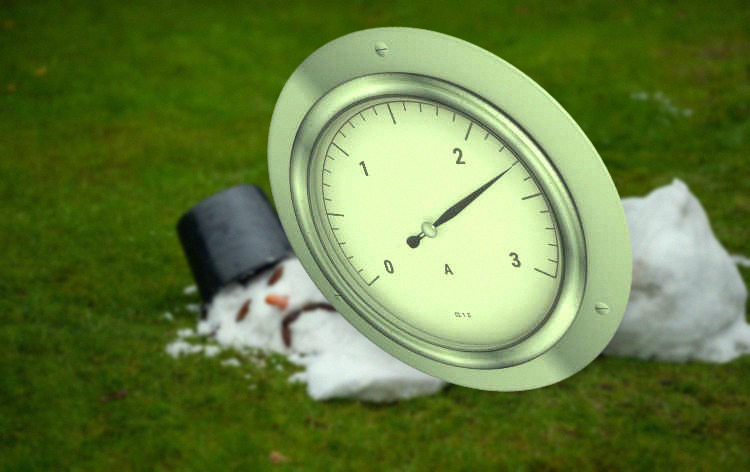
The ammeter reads 2.3A
